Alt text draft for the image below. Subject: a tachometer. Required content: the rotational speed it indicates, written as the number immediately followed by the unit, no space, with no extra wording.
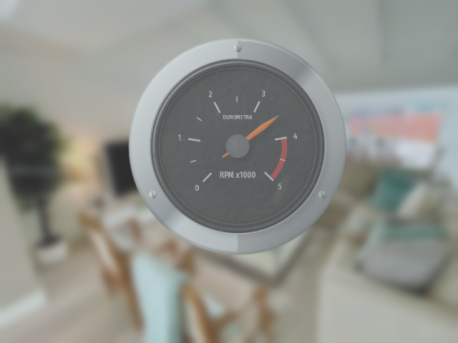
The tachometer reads 3500rpm
